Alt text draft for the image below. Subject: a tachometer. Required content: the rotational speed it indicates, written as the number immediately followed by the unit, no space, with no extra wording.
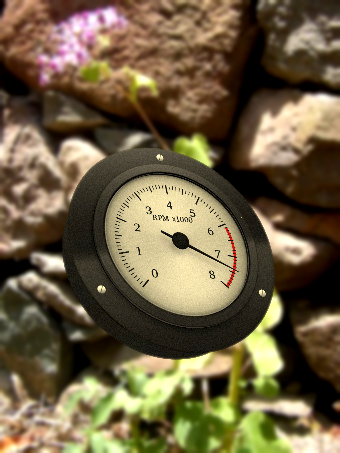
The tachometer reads 7500rpm
